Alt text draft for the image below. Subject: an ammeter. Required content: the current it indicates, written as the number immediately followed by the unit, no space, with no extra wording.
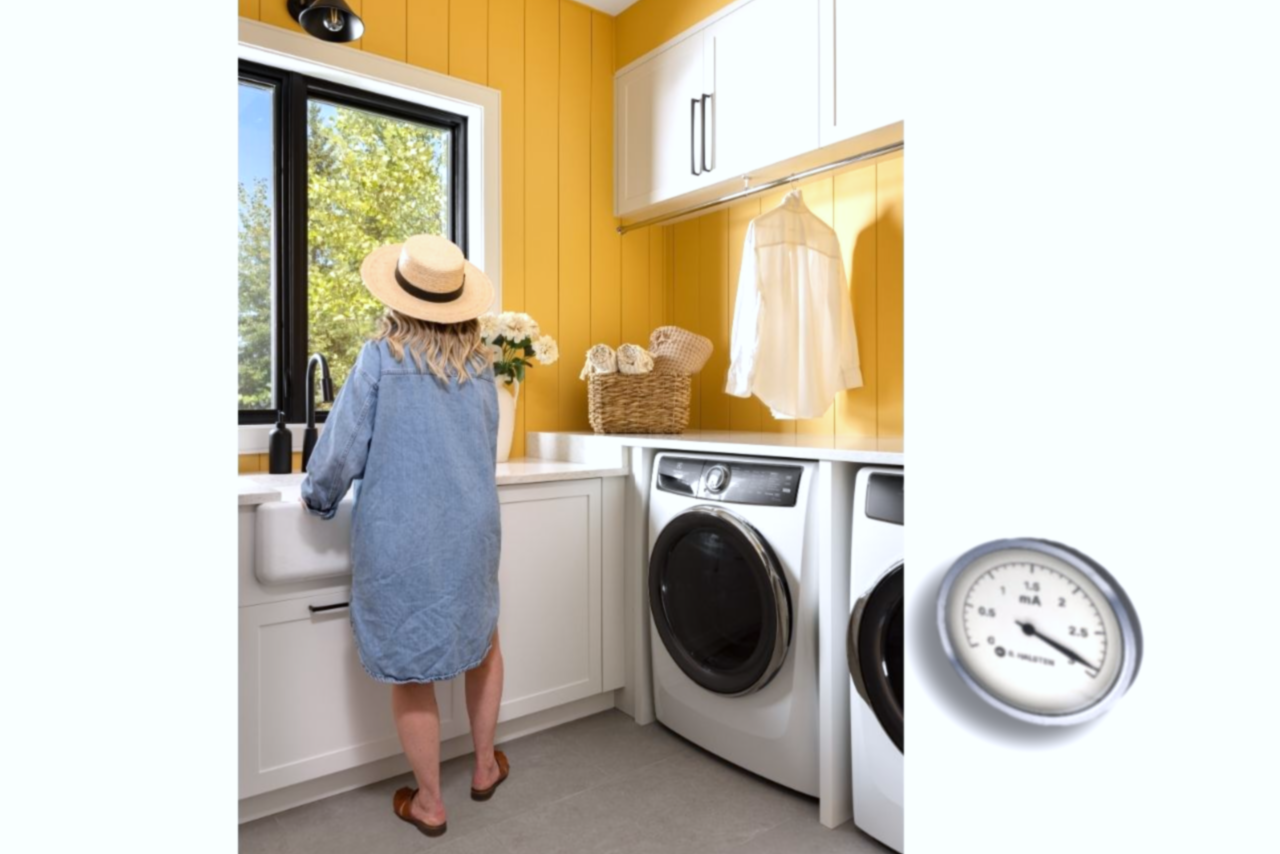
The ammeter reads 2.9mA
